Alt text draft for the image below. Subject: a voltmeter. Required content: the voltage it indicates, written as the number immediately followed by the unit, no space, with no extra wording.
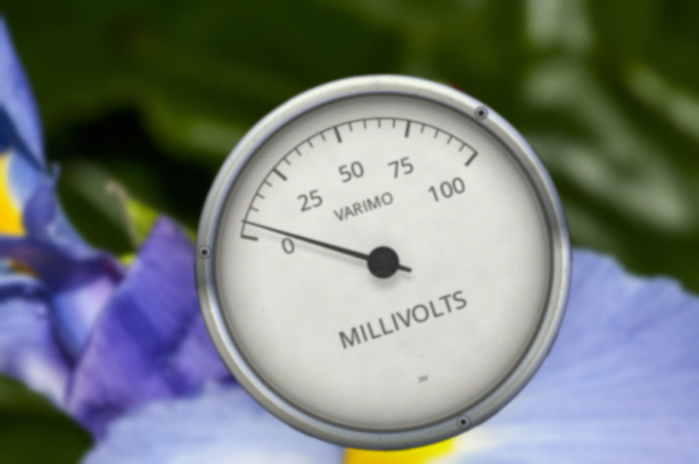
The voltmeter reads 5mV
